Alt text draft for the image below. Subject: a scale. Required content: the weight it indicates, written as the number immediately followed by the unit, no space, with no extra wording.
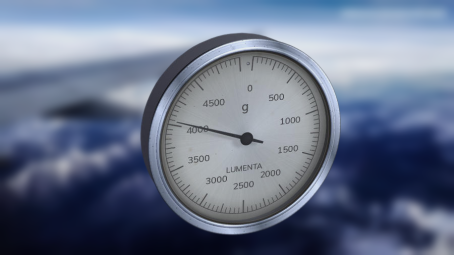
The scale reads 4050g
